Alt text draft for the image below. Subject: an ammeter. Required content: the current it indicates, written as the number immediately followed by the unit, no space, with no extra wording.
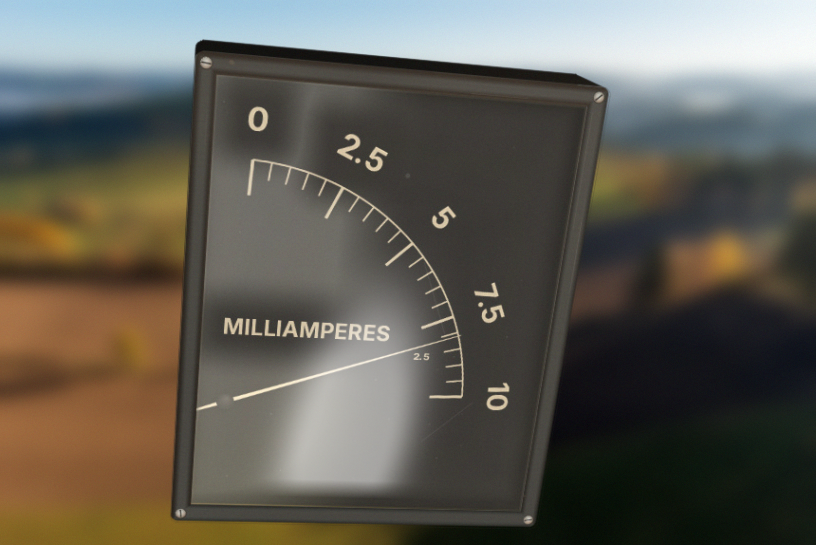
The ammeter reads 8mA
